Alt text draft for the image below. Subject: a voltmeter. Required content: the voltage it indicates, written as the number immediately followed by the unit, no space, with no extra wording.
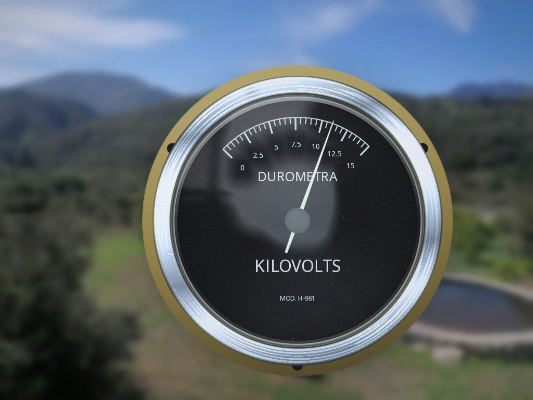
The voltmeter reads 11kV
